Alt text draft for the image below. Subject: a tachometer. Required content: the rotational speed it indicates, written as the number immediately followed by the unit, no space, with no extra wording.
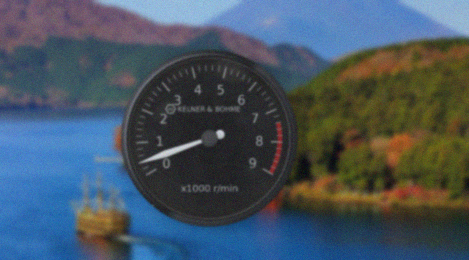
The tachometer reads 400rpm
